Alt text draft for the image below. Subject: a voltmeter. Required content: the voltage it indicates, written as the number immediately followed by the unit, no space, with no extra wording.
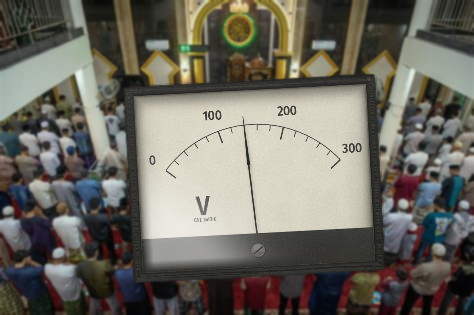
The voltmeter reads 140V
